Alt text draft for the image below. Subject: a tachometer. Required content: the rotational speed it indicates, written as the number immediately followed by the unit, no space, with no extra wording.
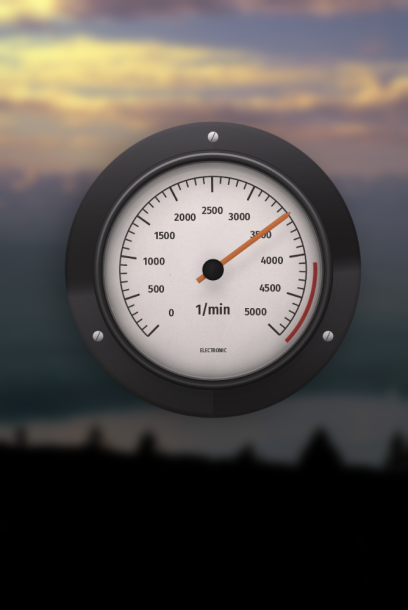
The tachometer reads 3500rpm
